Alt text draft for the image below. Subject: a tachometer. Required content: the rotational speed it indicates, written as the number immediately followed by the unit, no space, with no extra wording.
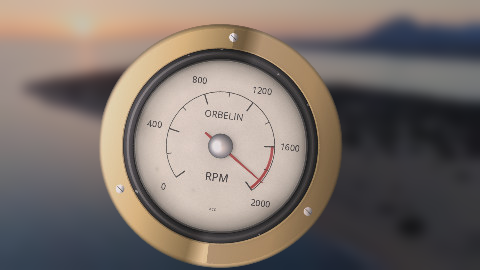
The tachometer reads 1900rpm
